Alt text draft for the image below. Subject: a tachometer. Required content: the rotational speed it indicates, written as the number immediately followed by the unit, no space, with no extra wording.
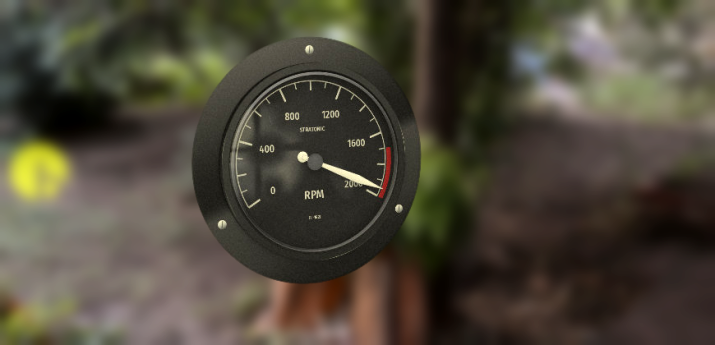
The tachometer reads 1950rpm
